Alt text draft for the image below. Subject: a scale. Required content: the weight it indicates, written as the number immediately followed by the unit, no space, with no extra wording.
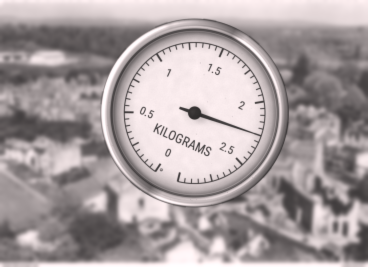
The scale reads 2.25kg
